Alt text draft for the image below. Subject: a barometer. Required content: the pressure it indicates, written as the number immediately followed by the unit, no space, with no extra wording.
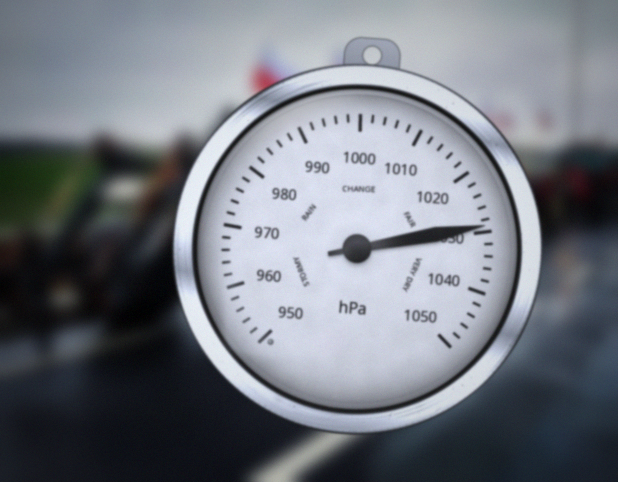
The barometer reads 1029hPa
